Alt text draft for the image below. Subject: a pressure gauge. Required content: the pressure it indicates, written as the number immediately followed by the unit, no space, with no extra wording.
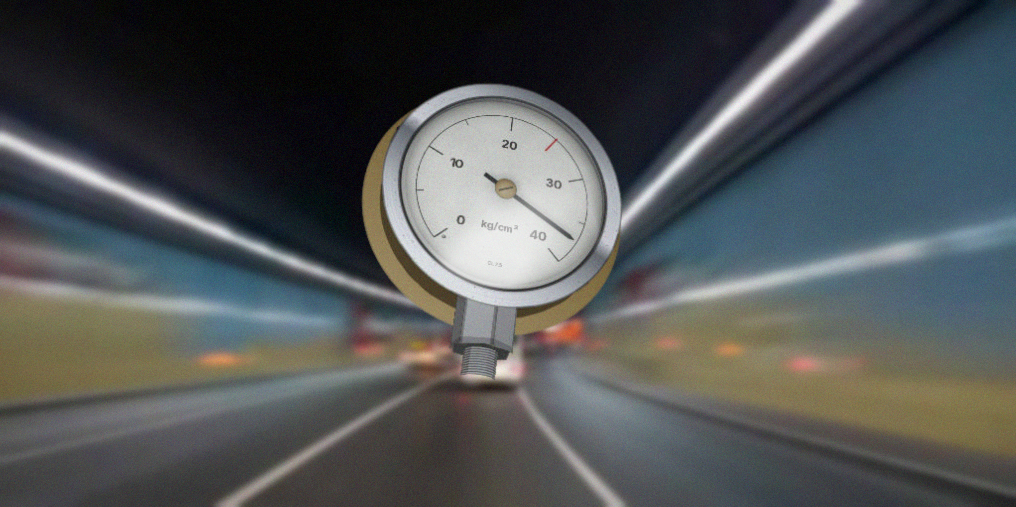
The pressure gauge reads 37.5kg/cm²
